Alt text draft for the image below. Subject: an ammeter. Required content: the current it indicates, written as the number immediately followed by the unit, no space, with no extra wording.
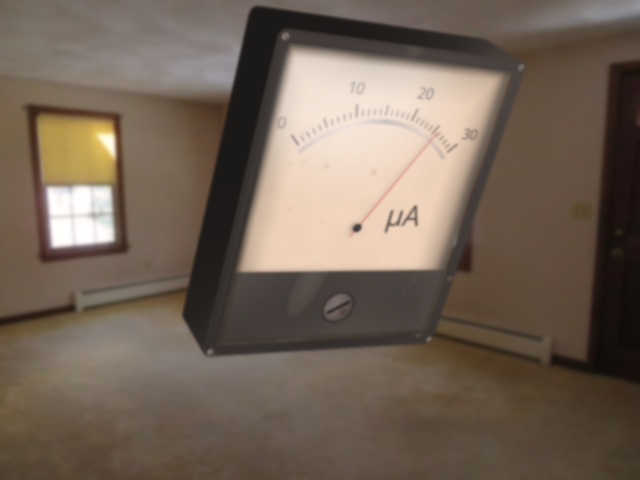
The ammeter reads 25µA
